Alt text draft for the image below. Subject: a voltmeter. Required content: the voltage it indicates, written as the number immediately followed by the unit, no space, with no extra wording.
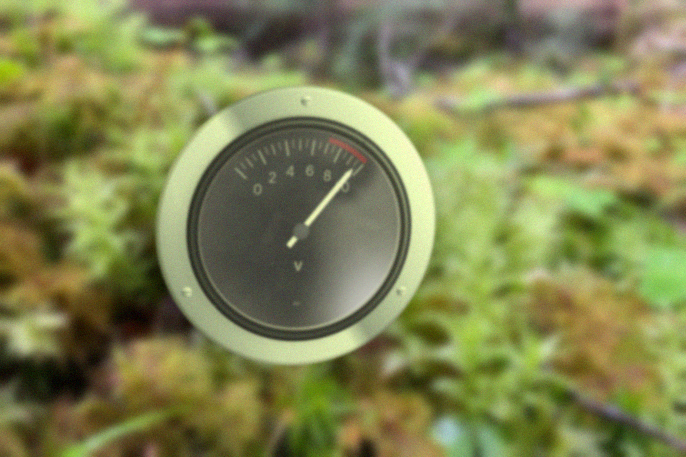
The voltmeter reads 9.5V
